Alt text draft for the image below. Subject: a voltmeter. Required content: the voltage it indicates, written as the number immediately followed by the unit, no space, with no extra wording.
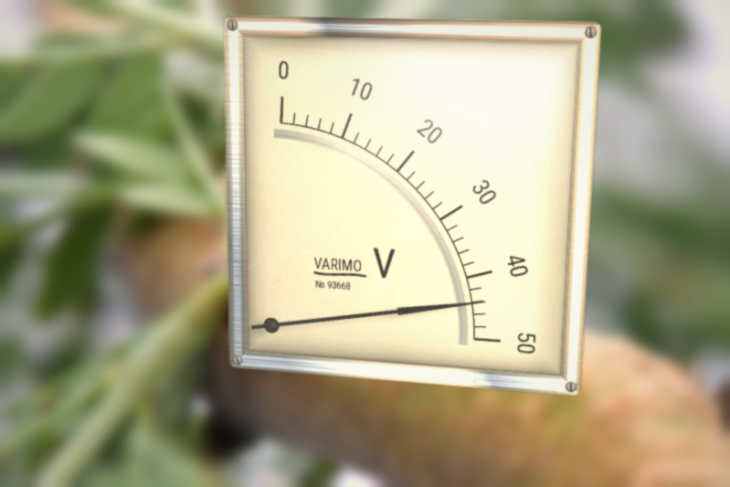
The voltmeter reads 44V
